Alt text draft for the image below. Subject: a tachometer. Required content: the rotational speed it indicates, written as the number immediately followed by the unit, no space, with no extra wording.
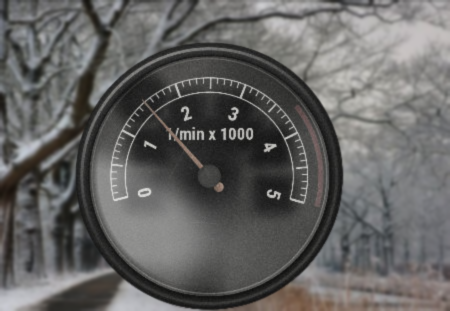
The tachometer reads 1500rpm
